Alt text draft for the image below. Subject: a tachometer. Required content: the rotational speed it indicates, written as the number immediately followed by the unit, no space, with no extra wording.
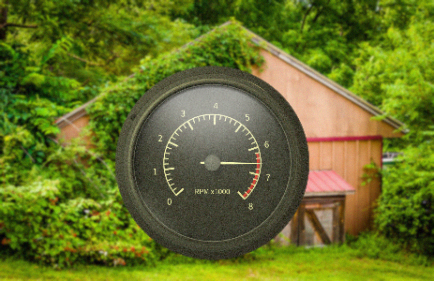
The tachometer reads 6600rpm
